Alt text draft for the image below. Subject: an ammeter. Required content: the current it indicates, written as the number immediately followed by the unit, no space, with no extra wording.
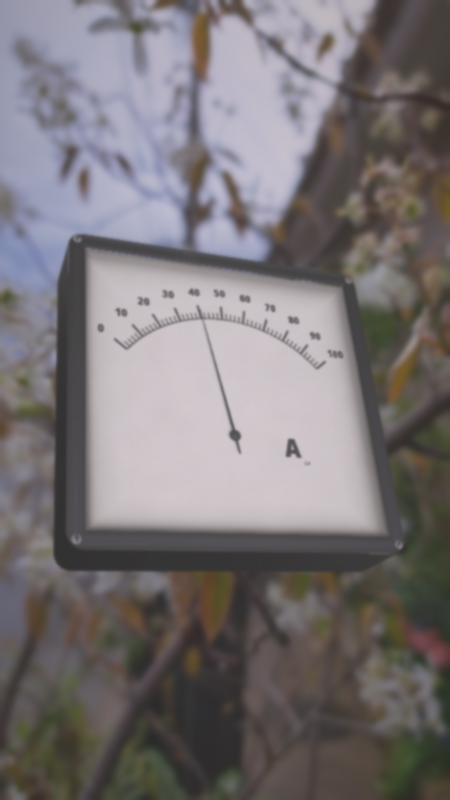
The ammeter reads 40A
